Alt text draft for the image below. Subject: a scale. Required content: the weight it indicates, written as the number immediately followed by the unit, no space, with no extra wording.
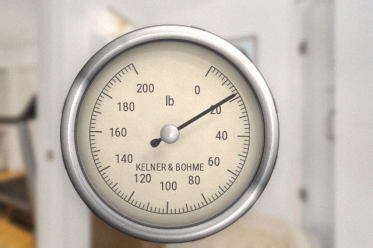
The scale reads 18lb
